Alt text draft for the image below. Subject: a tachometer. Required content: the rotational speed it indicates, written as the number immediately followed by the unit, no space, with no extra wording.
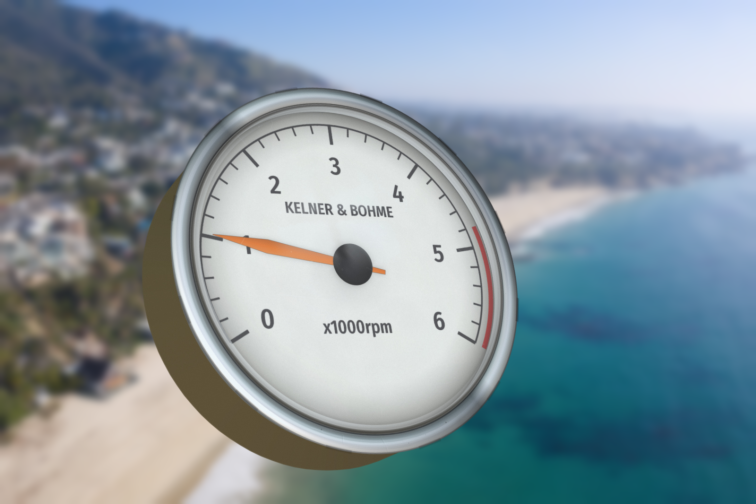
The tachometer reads 1000rpm
